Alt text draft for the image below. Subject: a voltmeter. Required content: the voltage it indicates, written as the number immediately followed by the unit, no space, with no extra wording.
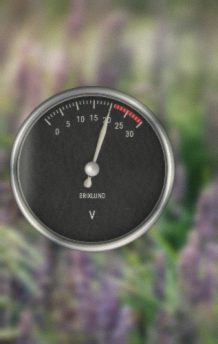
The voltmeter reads 20V
